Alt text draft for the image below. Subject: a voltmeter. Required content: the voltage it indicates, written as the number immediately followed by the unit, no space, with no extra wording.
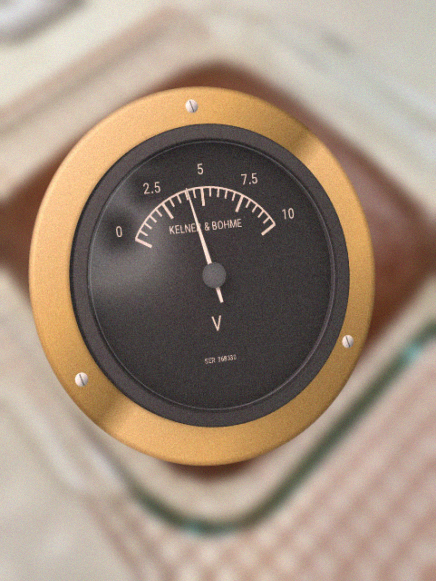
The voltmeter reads 4V
